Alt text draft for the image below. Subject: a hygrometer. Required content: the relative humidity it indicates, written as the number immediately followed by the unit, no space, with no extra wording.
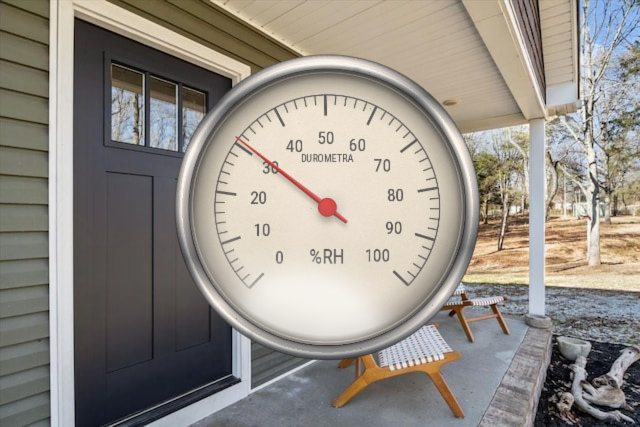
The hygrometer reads 31%
